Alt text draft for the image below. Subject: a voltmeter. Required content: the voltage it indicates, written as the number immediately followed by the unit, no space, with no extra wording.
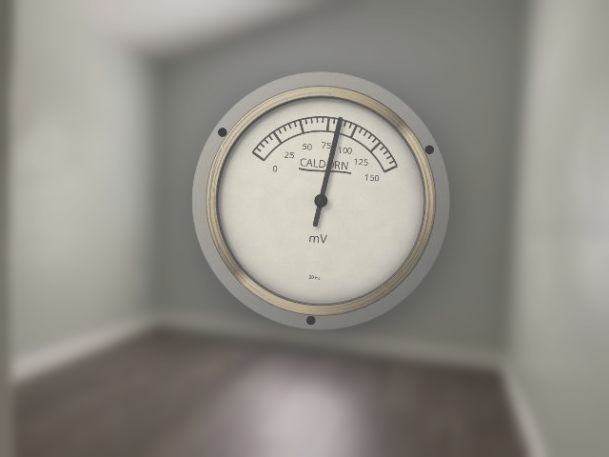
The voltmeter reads 85mV
